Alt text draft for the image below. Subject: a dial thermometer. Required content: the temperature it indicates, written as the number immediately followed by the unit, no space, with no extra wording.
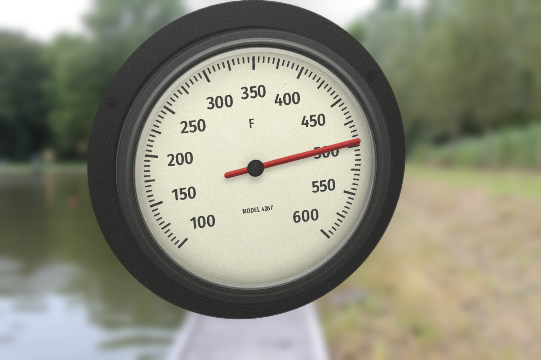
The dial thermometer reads 495°F
